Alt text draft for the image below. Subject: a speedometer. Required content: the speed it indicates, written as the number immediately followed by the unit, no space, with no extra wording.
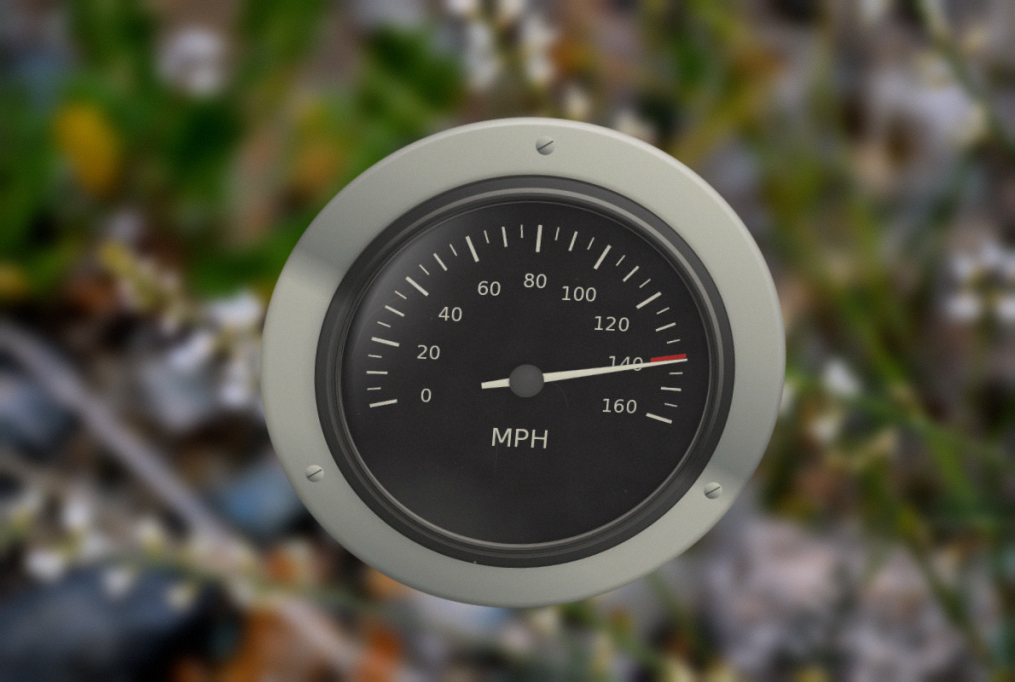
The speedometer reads 140mph
